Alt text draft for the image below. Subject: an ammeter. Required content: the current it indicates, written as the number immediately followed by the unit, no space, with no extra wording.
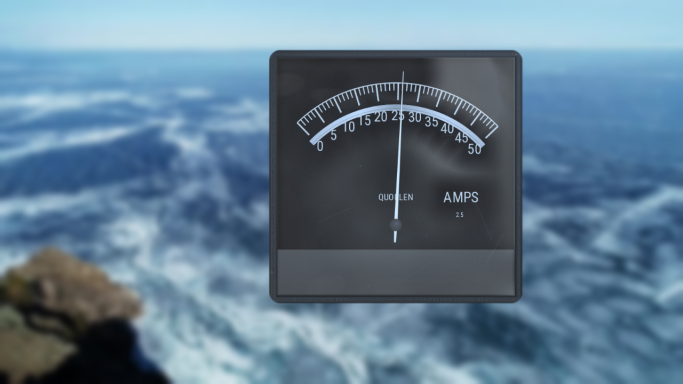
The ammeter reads 26A
